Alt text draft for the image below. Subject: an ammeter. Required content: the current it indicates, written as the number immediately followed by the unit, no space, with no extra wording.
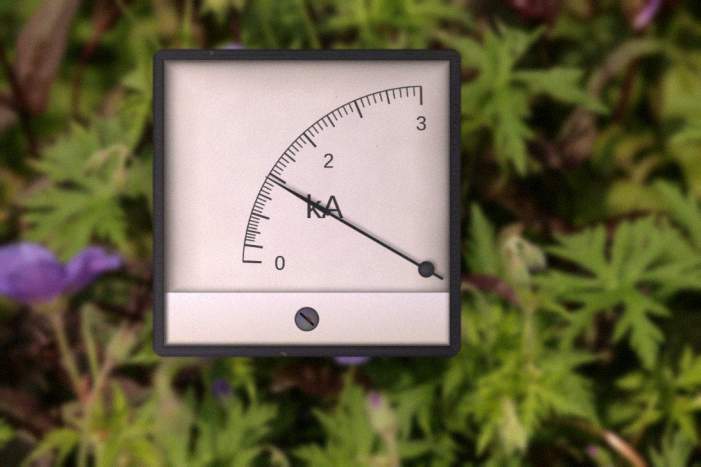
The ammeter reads 1.45kA
